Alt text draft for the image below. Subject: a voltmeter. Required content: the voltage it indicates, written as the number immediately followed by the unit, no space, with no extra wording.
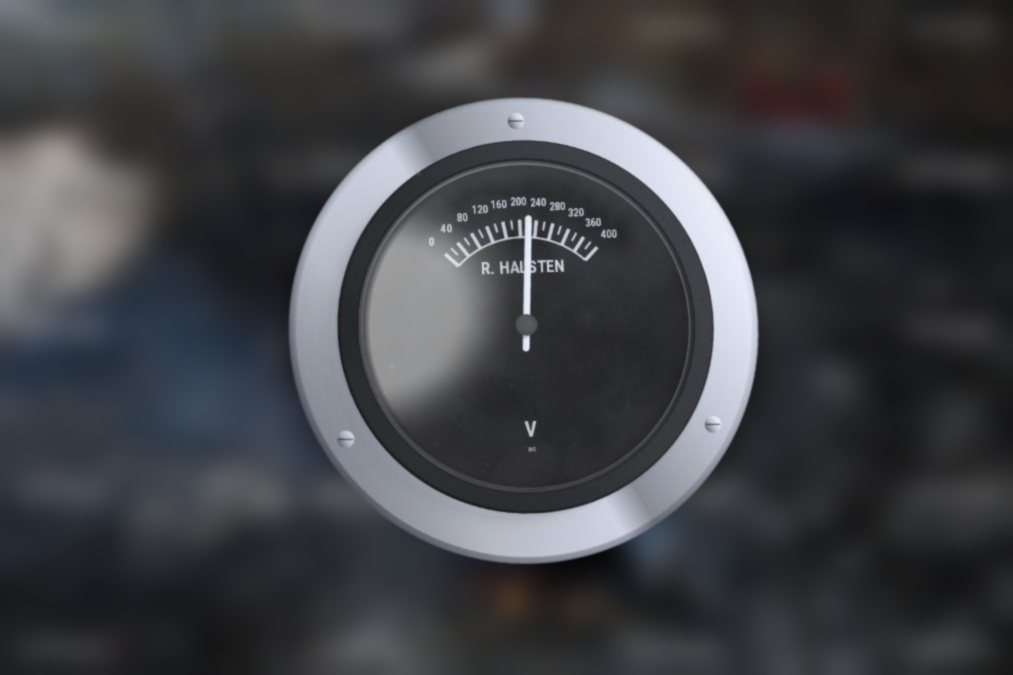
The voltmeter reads 220V
